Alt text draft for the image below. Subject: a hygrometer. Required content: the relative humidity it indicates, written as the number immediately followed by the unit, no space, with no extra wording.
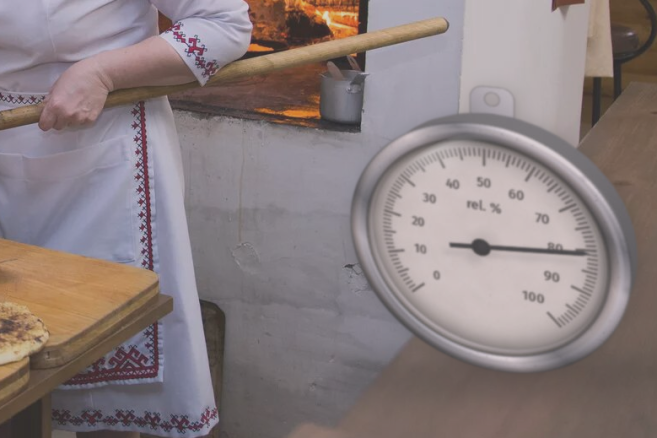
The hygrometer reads 80%
